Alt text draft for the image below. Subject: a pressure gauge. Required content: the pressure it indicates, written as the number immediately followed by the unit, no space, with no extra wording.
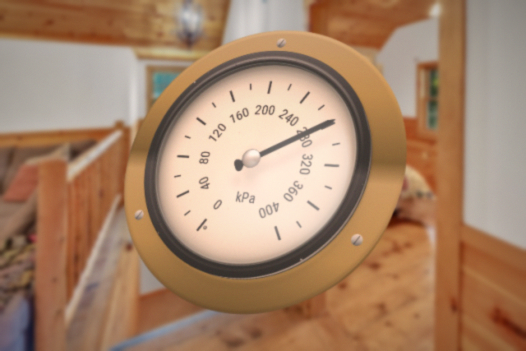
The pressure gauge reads 280kPa
